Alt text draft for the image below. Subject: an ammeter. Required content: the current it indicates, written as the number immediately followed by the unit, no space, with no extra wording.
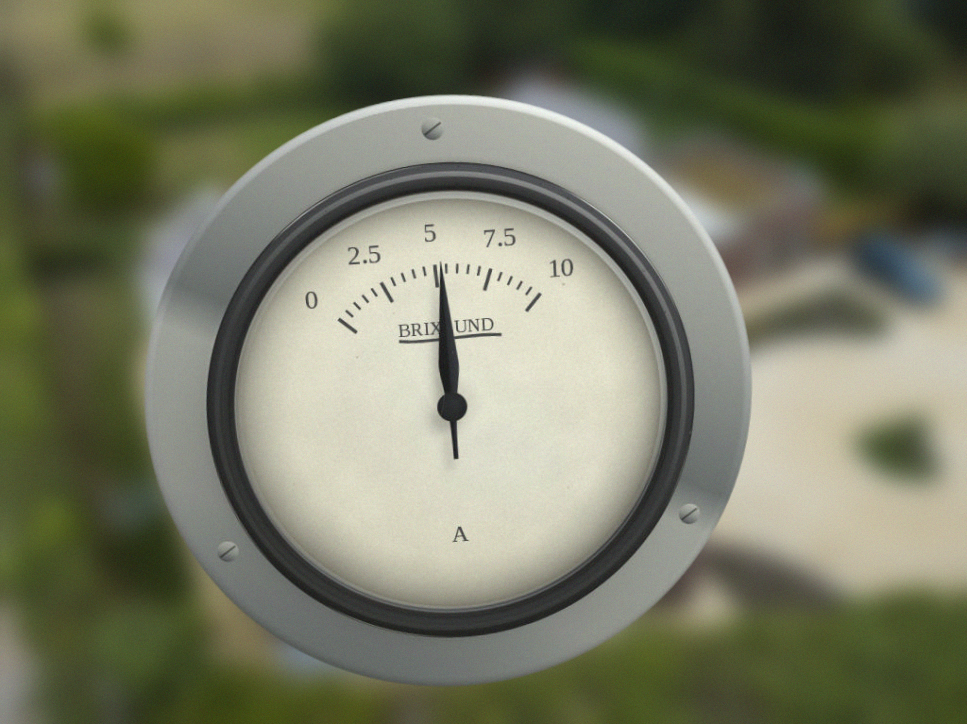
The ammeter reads 5.25A
